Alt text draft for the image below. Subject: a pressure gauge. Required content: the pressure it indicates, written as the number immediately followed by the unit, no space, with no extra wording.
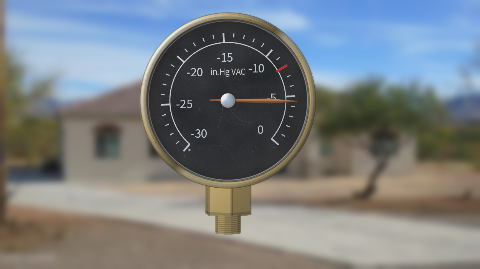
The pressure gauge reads -4.5inHg
